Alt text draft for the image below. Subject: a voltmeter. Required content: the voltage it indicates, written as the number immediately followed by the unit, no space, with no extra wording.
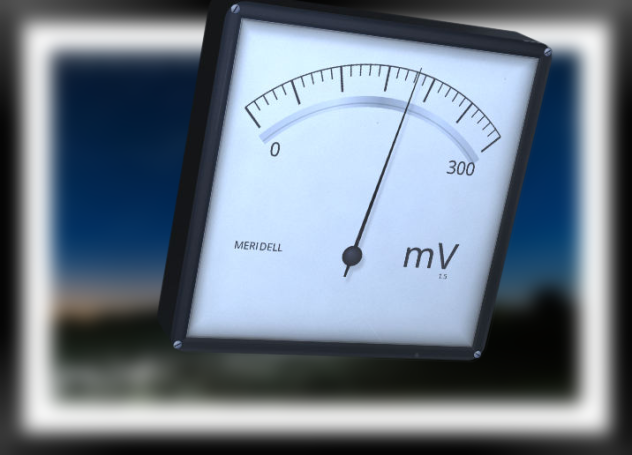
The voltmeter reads 180mV
